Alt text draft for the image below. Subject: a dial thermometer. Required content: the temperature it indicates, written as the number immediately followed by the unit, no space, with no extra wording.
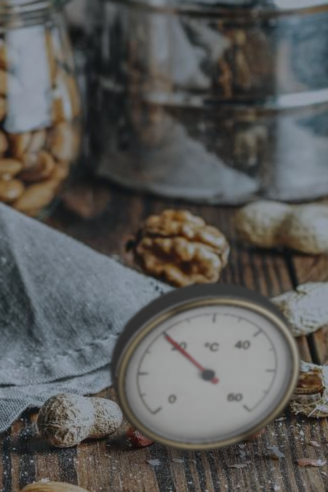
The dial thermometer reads 20°C
